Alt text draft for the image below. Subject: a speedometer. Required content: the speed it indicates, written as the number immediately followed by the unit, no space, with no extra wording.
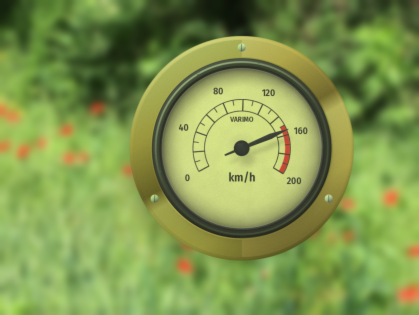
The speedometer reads 155km/h
